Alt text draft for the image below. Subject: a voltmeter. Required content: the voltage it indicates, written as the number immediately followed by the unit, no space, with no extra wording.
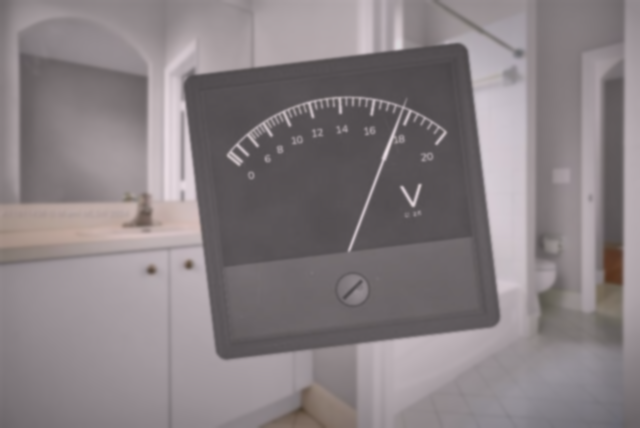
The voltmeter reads 17.6V
